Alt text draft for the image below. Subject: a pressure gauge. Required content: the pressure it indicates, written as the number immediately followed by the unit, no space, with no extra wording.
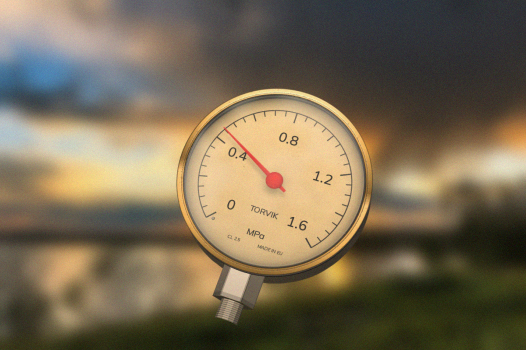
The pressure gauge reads 0.45MPa
